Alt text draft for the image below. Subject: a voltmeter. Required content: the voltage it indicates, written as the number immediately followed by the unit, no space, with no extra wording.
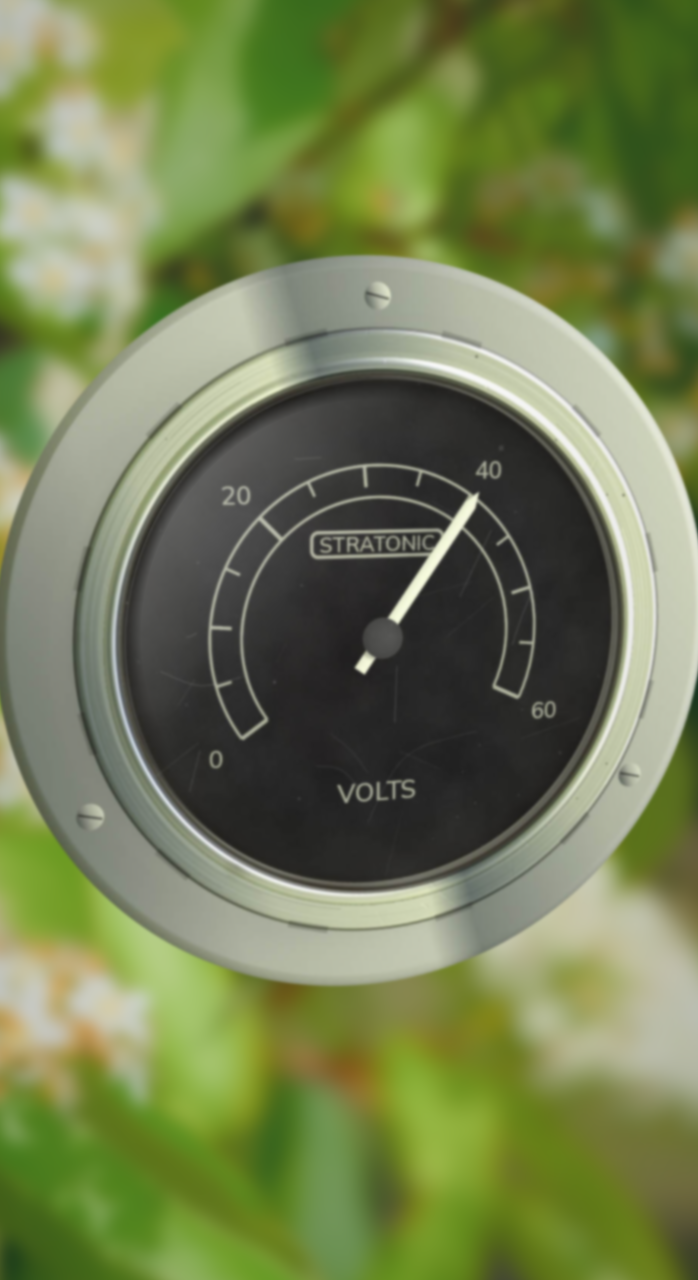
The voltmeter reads 40V
